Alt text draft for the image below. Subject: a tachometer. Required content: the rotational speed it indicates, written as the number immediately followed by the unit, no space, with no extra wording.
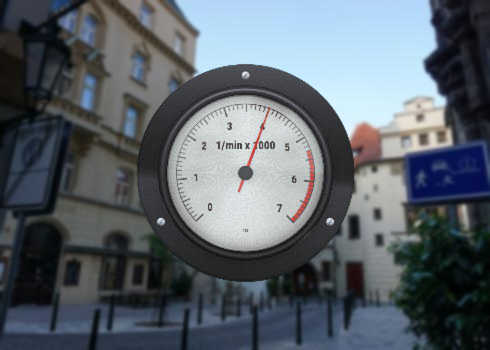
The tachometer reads 4000rpm
